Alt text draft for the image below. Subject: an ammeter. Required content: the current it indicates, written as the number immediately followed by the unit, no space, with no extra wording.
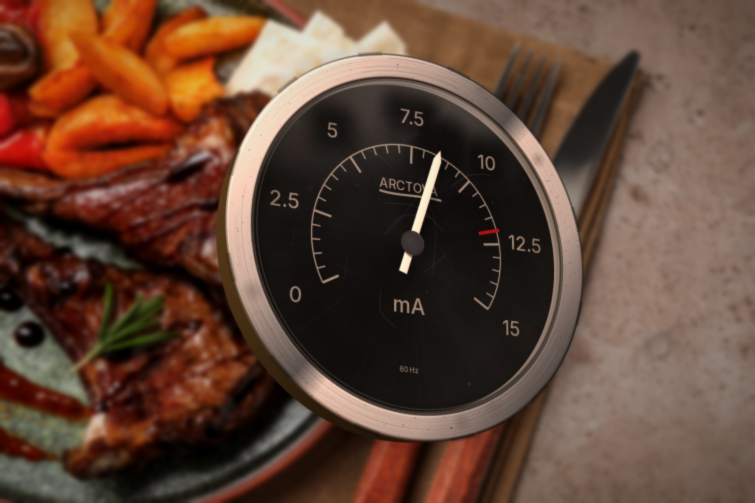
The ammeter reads 8.5mA
